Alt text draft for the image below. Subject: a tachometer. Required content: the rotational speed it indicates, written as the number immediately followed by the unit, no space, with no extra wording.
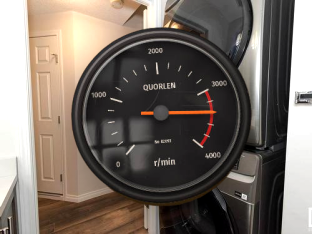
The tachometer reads 3400rpm
